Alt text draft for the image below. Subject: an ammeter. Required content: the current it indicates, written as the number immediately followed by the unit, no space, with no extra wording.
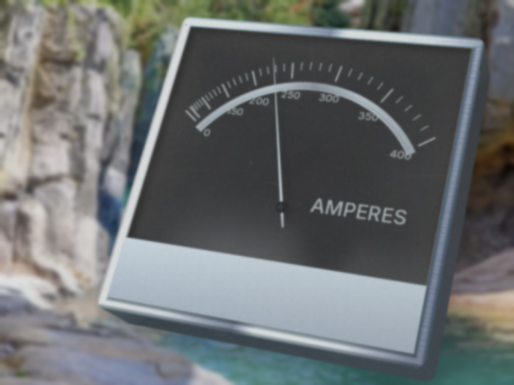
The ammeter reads 230A
